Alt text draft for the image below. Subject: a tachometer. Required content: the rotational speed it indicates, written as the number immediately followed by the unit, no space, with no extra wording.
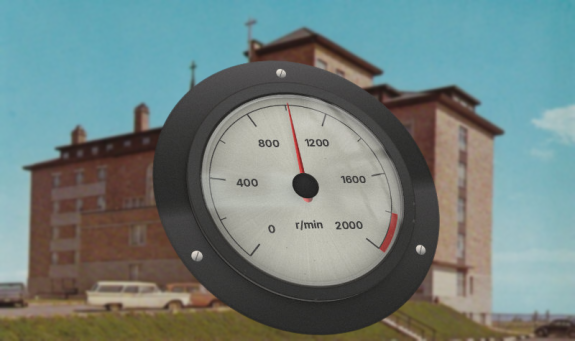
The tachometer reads 1000rpm
